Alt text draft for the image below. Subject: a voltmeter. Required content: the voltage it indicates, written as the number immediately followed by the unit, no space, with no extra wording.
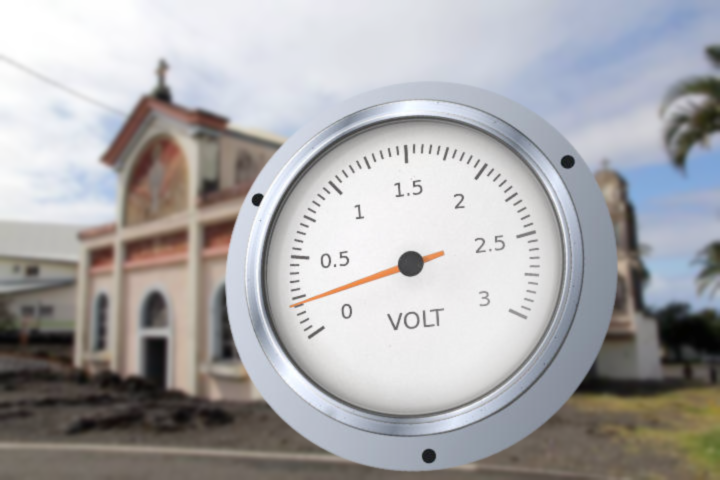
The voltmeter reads 0.2V
